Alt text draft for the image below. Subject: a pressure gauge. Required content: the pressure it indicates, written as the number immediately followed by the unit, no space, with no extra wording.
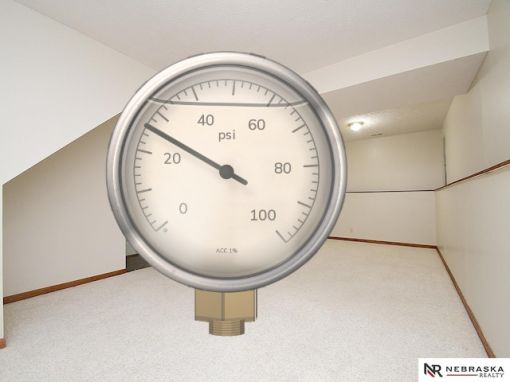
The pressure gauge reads 26psi
